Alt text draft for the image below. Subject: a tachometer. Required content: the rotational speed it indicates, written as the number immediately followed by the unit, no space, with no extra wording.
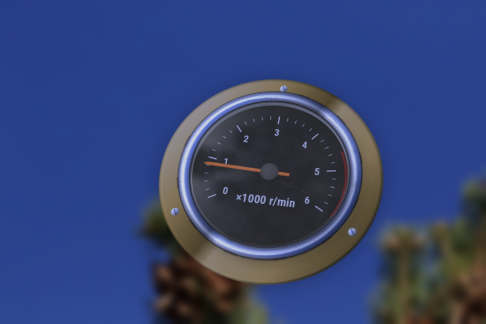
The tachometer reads 800rpm
